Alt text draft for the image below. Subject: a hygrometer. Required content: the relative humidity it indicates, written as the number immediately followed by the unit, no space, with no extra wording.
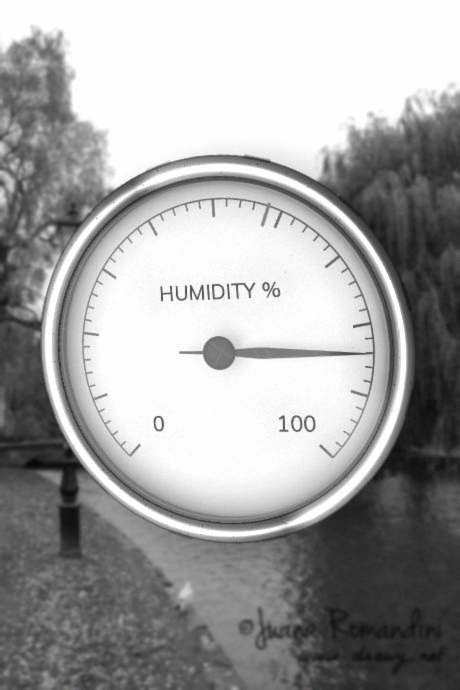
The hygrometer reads 84%
